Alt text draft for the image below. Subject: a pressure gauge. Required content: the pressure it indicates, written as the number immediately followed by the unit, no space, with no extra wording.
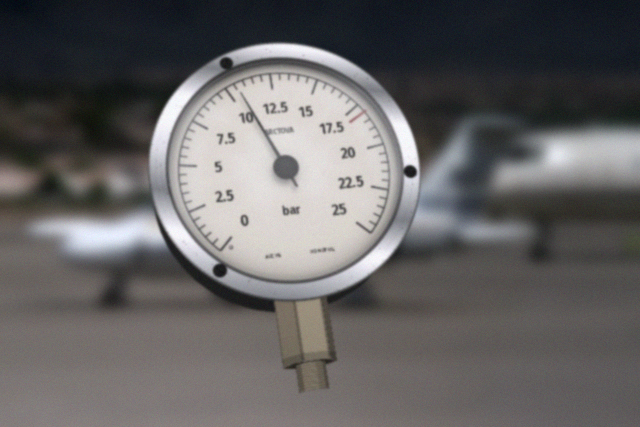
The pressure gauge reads 10.5bar
